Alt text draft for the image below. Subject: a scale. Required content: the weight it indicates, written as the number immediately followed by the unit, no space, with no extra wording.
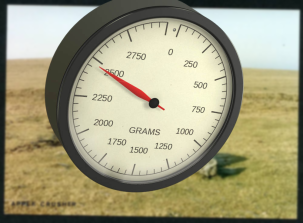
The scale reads 2475g
